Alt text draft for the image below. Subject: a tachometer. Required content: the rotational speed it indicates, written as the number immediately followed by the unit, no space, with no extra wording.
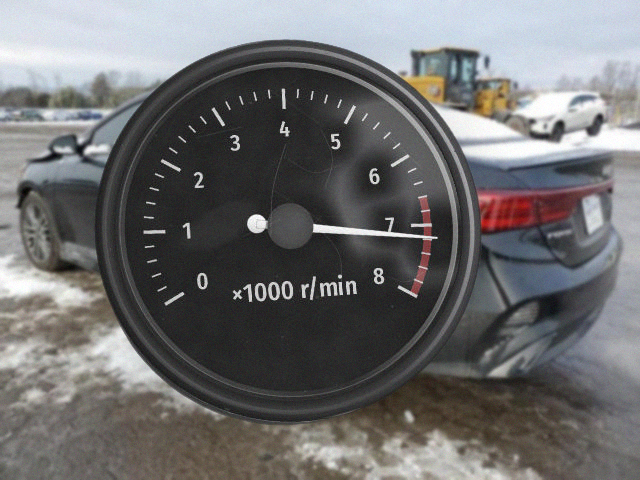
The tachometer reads 7200rpm
